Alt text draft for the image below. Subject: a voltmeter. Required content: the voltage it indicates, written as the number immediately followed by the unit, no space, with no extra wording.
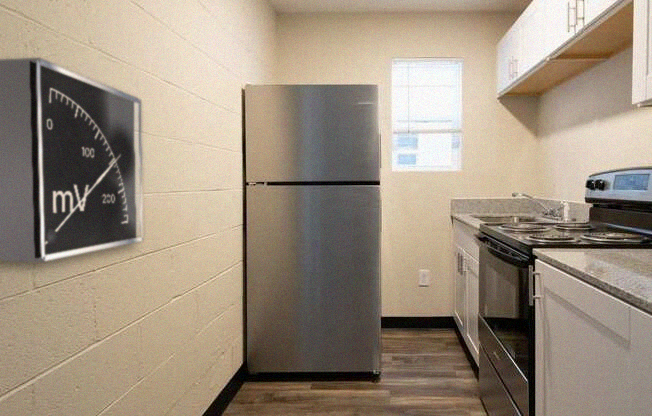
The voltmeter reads 150mV
